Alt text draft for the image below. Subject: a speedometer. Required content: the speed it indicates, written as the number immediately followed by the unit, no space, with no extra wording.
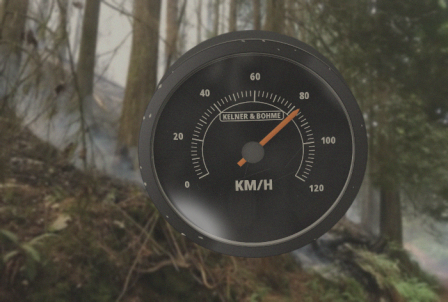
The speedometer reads 82km/h
